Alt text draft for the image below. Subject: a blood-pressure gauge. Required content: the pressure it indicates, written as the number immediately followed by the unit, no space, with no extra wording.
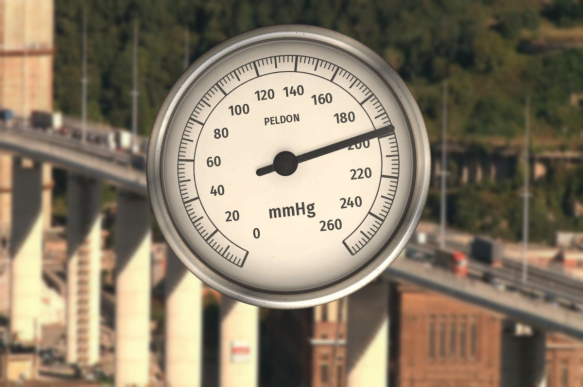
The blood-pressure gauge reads 198mmHg
